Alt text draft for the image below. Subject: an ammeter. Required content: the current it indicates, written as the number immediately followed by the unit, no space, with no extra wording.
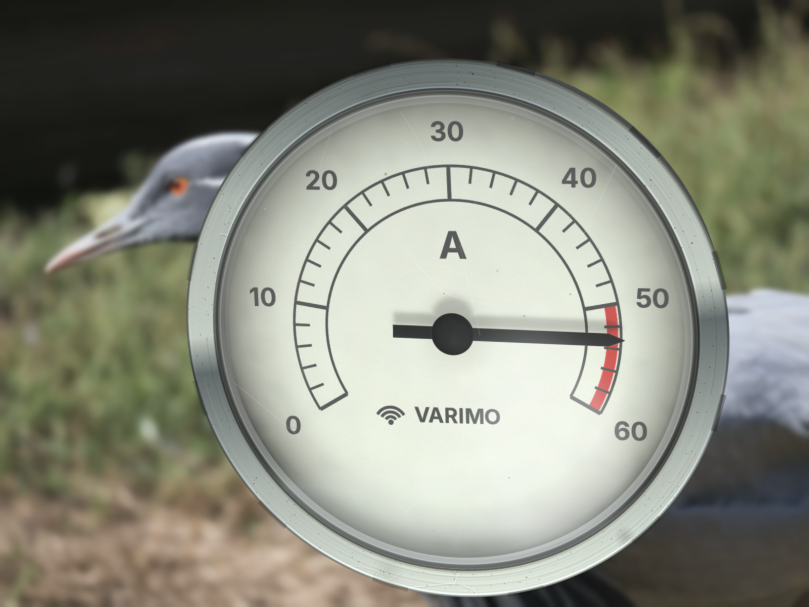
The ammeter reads 53A
